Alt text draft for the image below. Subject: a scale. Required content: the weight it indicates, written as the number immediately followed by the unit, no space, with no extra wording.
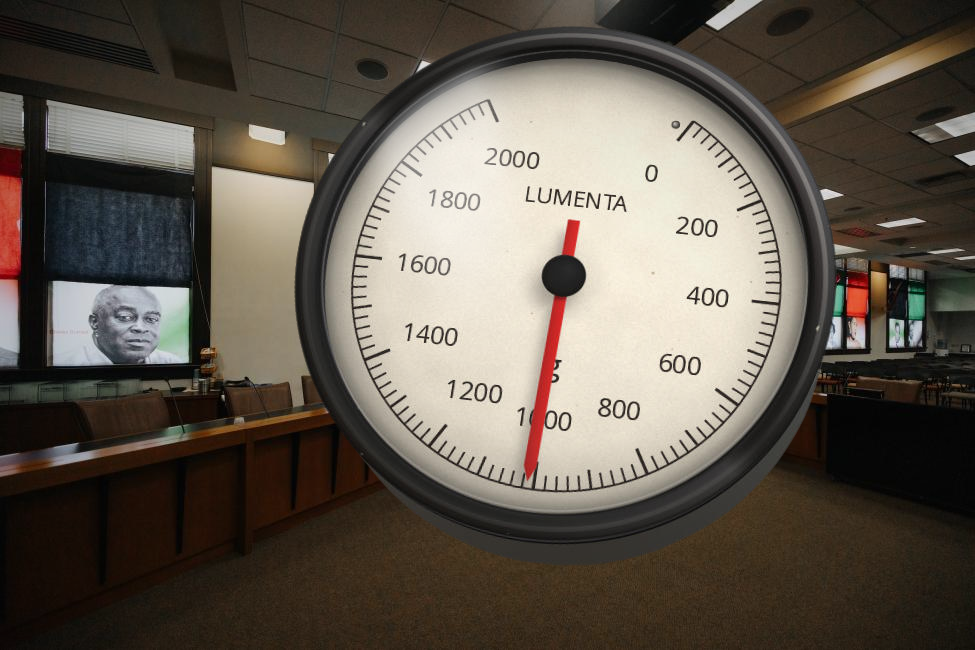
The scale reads 1010g
